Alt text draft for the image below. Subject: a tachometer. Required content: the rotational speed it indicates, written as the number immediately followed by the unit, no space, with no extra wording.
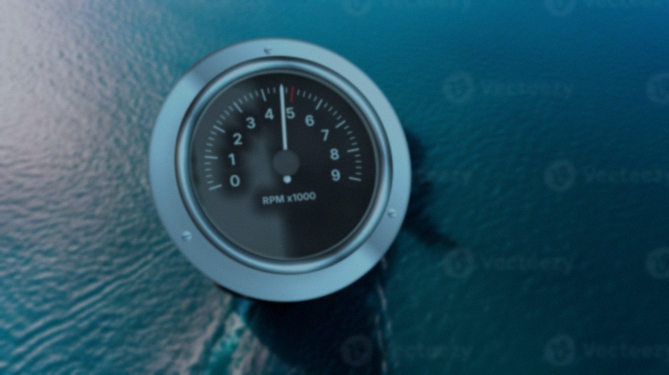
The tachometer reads 4600rpm
